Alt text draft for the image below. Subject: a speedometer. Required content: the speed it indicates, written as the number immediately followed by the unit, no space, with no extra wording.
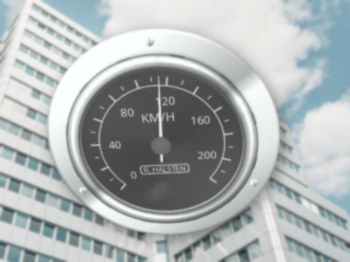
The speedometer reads 115km/h
